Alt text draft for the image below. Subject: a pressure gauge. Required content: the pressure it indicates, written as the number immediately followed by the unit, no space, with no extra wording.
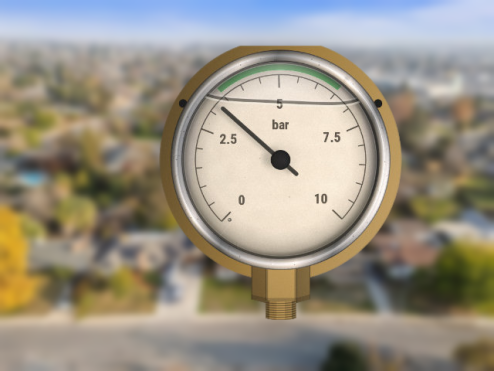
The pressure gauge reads 3.25bar
